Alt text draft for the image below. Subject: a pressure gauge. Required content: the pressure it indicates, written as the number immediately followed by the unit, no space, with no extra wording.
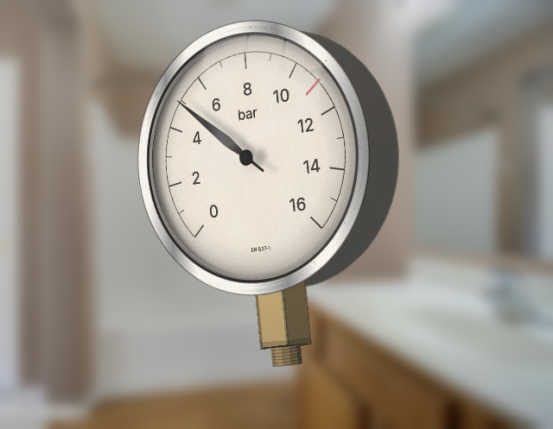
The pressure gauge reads 5bar
